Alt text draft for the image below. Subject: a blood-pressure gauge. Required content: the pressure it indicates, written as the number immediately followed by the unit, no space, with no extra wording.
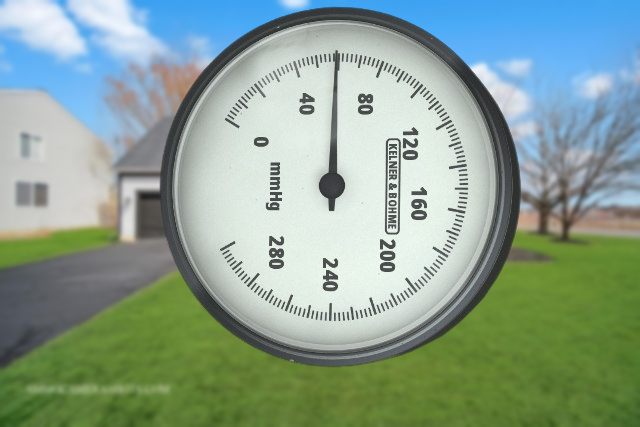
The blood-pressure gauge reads 60mmHg
